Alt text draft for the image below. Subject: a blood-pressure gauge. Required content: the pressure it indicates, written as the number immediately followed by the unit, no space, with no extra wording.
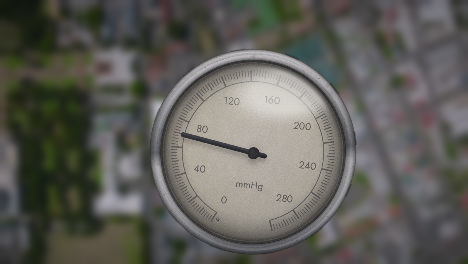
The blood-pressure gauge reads 70mmHg
